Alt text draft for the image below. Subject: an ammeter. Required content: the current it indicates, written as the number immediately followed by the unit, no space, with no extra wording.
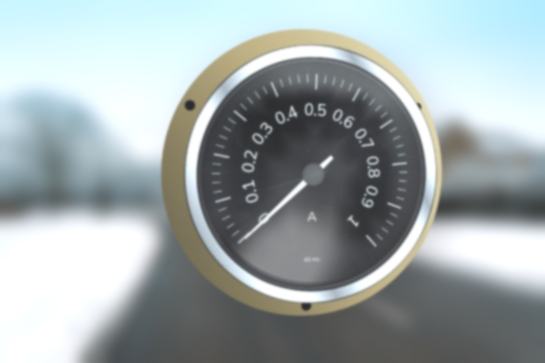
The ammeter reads 0A
